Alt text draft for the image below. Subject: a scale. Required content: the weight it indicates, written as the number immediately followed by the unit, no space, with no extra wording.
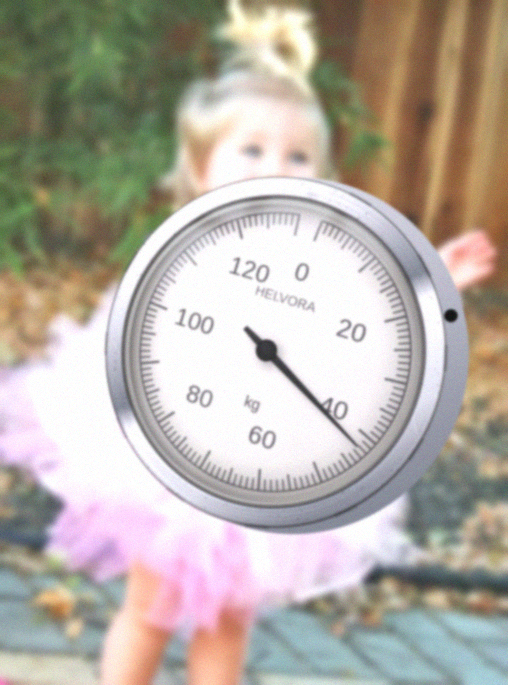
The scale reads 42kg
